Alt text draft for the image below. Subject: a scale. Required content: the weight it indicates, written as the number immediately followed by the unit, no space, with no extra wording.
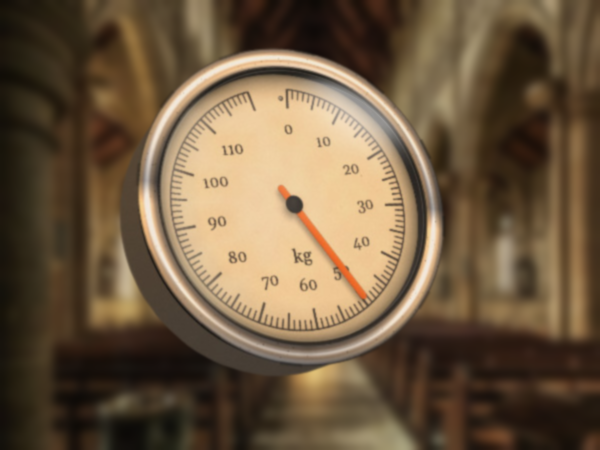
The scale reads 50kg
